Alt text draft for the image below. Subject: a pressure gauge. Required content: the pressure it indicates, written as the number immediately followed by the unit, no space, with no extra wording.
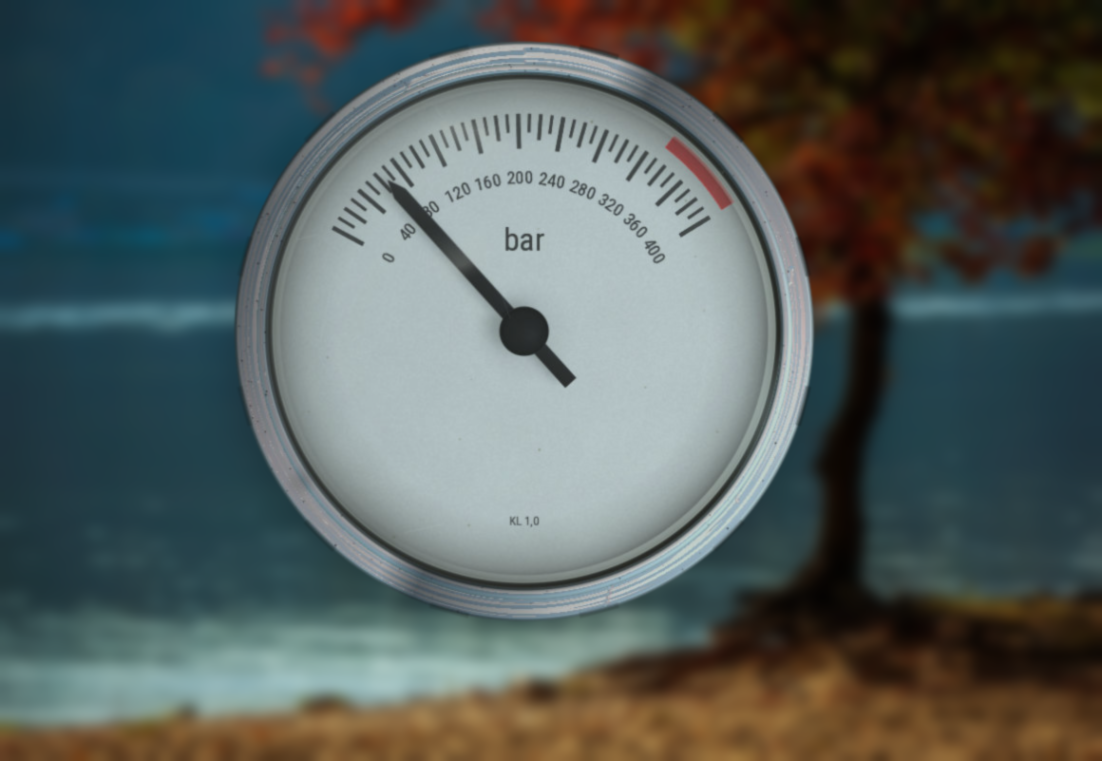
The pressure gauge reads 65bar
